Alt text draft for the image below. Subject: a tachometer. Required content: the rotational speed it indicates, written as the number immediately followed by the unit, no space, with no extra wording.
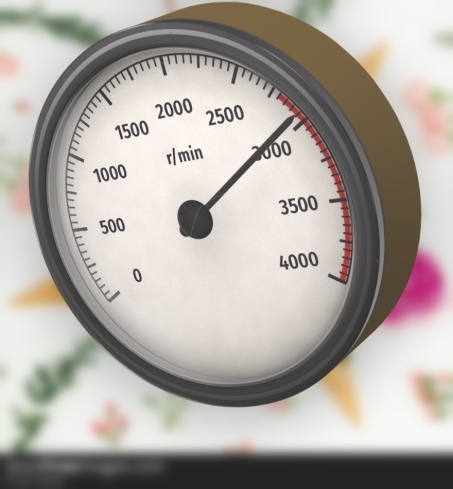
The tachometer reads 2950rpm
